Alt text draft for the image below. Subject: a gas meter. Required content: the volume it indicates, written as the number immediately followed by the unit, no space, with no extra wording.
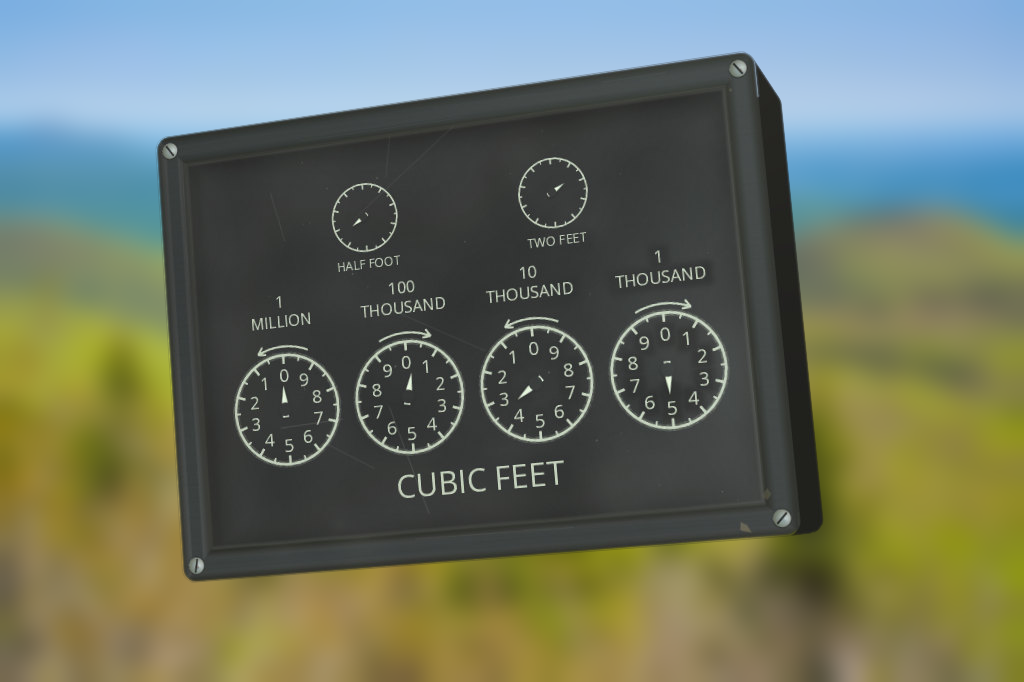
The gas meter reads 3500ft³
